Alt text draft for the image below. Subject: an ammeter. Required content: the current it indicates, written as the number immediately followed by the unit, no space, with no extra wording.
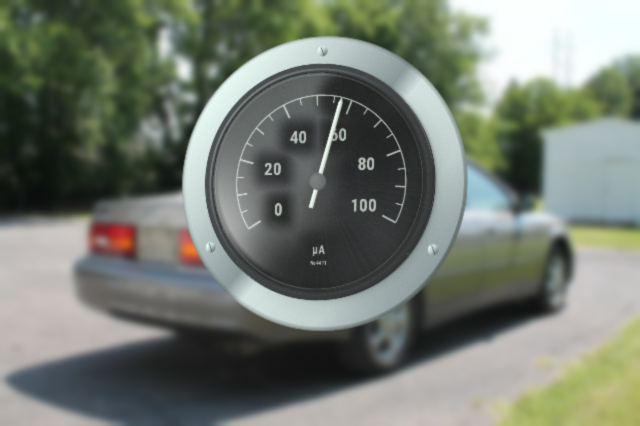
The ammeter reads 57.5µA
